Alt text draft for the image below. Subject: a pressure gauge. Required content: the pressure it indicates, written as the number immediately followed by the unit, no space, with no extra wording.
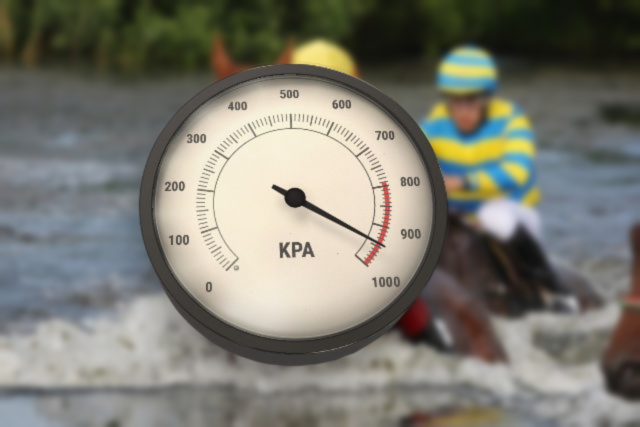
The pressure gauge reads 950kPa
